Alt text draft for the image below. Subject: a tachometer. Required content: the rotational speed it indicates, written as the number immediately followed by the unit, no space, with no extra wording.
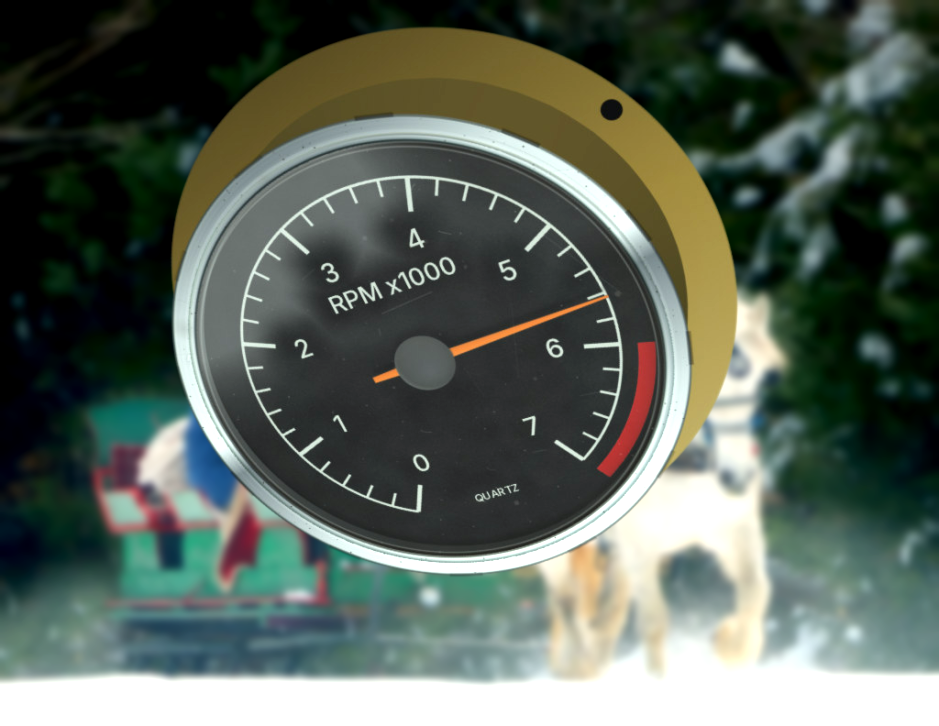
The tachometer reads 5600rpm
